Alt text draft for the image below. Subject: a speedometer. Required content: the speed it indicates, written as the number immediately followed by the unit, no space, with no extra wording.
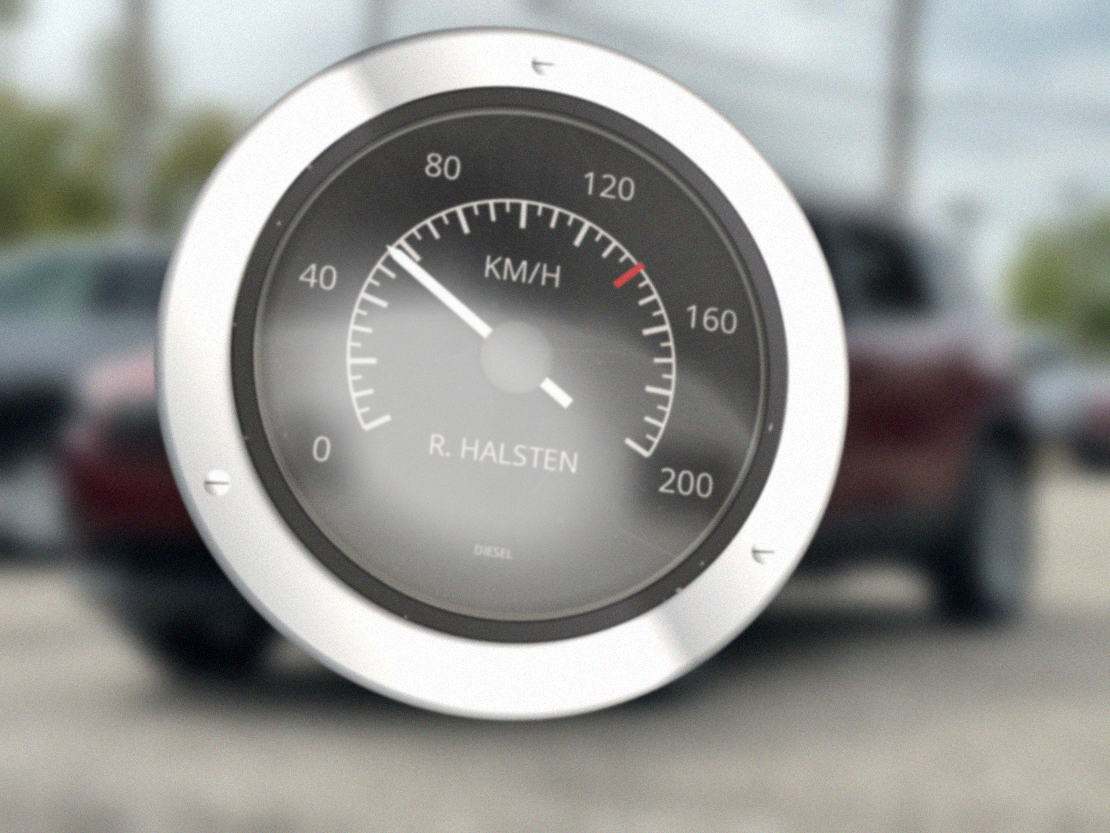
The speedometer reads 55km/h
